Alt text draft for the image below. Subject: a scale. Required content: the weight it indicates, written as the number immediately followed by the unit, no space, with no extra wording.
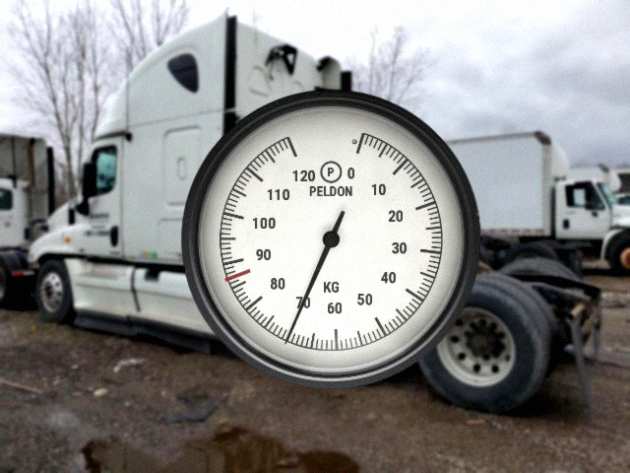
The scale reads 70kg
